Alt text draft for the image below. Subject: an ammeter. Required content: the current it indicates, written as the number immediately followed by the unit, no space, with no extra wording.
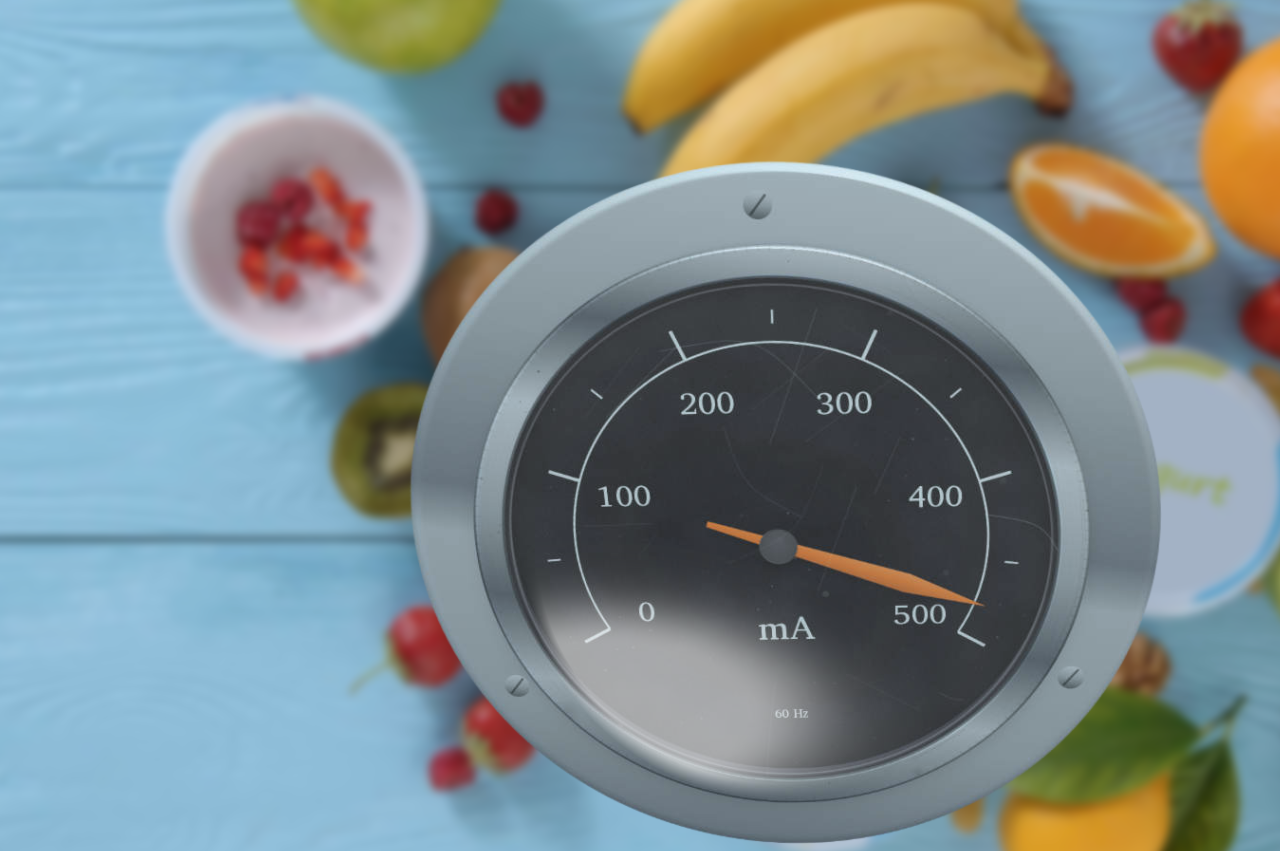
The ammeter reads 475mA
